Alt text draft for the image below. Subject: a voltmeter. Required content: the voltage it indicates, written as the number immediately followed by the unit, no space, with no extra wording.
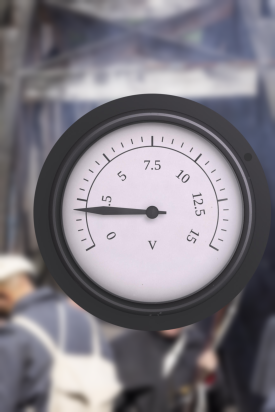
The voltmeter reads 2V
